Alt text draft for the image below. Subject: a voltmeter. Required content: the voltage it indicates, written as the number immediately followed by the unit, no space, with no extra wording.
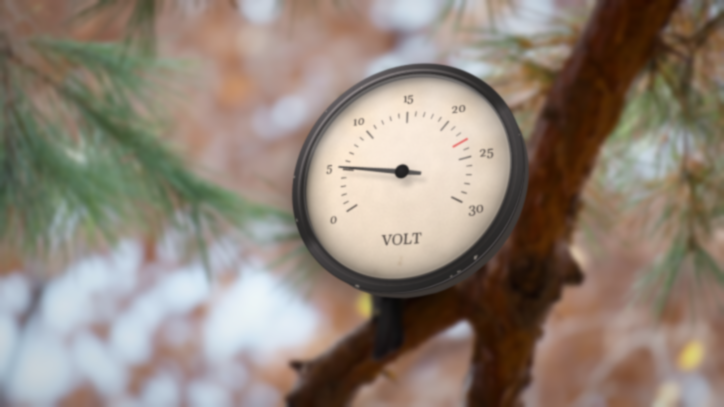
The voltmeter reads 5V
